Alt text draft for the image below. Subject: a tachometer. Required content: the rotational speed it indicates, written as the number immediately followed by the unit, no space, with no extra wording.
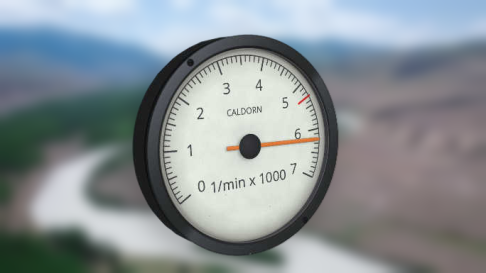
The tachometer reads 6200rpm
